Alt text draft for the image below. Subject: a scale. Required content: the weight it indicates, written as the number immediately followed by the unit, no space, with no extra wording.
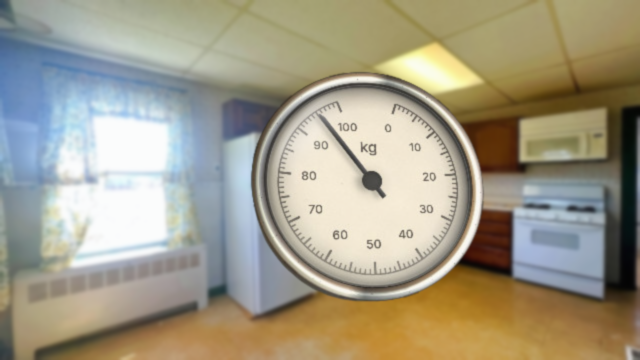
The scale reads 95kg
